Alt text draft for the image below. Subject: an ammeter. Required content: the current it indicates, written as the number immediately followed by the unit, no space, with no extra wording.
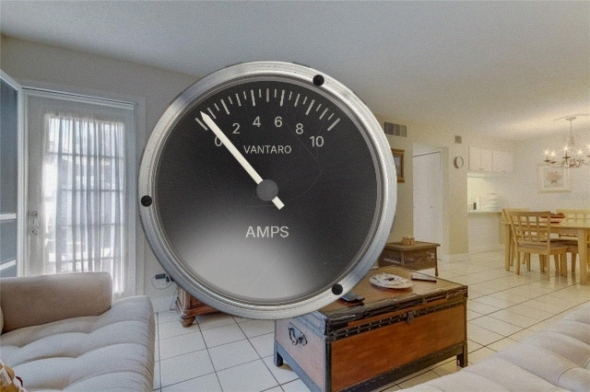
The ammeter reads 0.5A
